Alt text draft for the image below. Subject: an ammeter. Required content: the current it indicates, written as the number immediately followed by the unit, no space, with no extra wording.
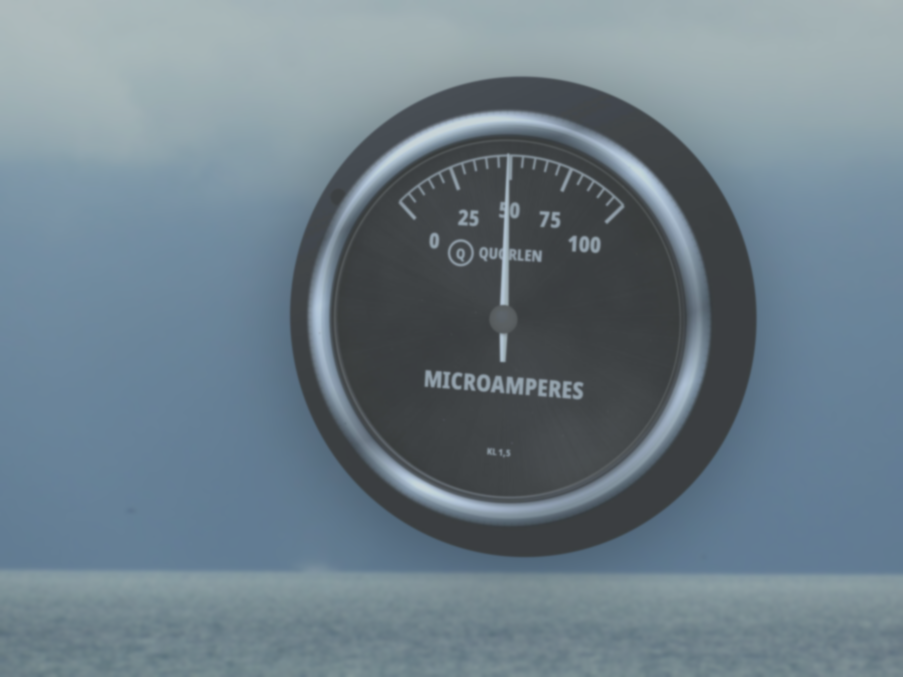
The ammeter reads 50µA
